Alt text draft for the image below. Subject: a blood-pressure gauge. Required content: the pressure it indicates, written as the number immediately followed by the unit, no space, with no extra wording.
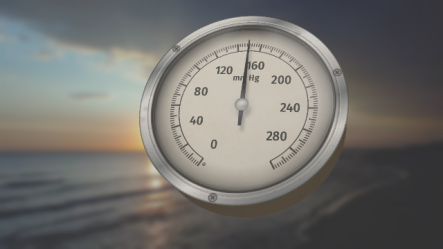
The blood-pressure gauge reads 150mmHg
